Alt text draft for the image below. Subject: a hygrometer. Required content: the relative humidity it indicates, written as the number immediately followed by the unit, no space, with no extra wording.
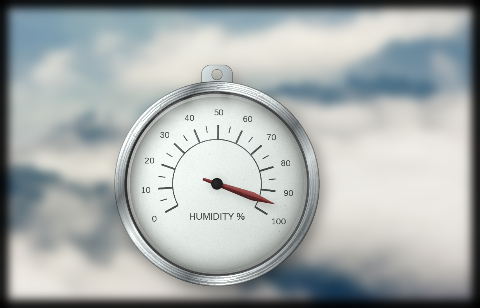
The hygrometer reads 95%
